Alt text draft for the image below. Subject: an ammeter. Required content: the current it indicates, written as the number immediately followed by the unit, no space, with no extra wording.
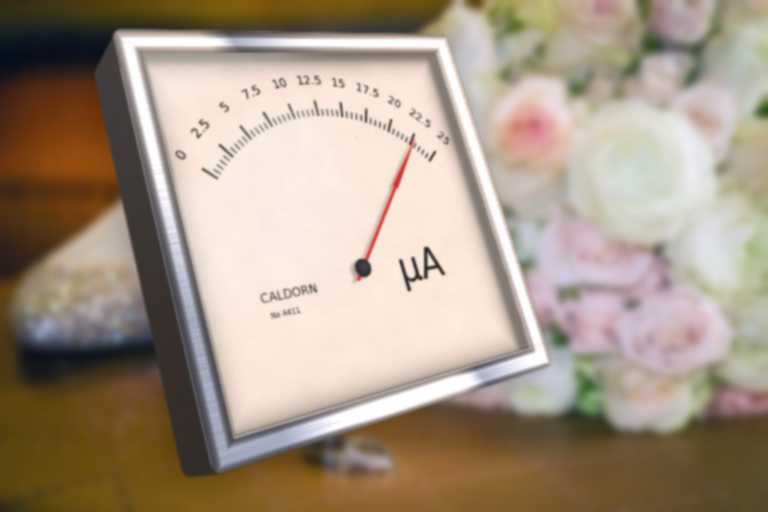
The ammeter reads 22.5µA
